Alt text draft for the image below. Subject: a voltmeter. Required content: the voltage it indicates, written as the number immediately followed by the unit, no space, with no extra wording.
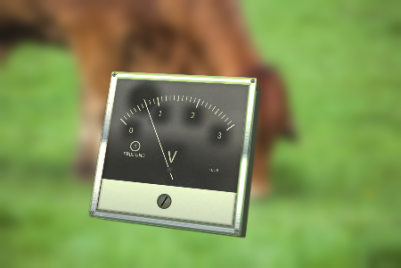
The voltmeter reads 0.7V
